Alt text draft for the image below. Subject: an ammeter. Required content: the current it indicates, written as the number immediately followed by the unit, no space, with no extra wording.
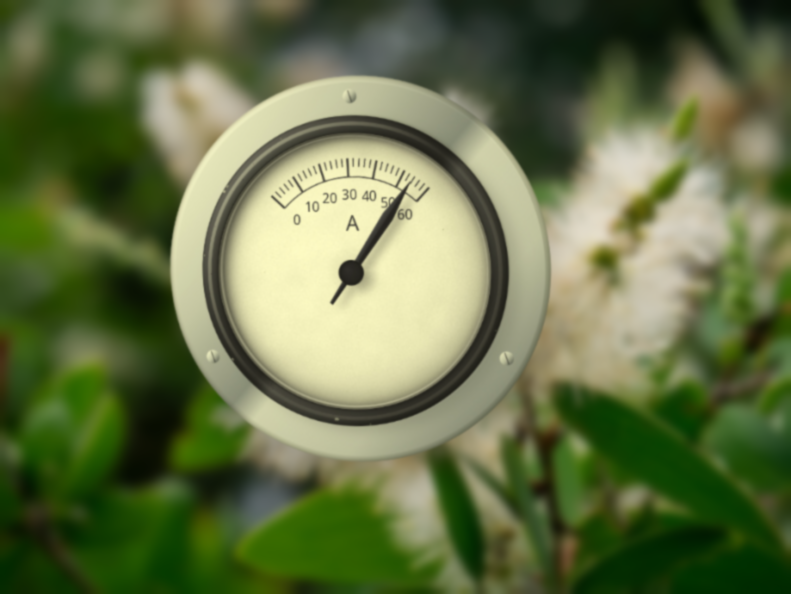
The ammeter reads 54A
